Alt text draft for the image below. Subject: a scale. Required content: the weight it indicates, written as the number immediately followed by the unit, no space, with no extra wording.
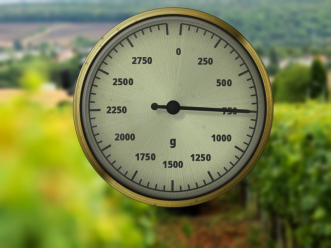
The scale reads 750g
